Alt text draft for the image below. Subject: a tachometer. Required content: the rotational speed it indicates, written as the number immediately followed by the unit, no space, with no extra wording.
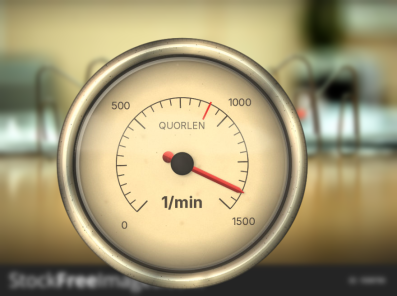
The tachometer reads 1400rpm
